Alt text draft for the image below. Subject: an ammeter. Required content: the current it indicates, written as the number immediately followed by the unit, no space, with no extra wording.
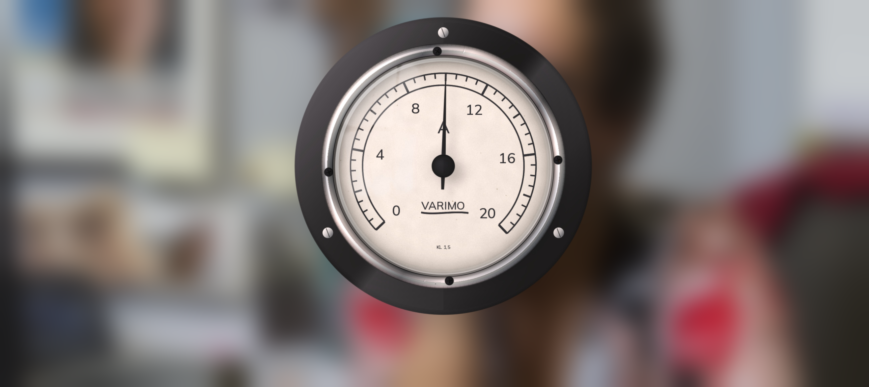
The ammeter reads 10A
